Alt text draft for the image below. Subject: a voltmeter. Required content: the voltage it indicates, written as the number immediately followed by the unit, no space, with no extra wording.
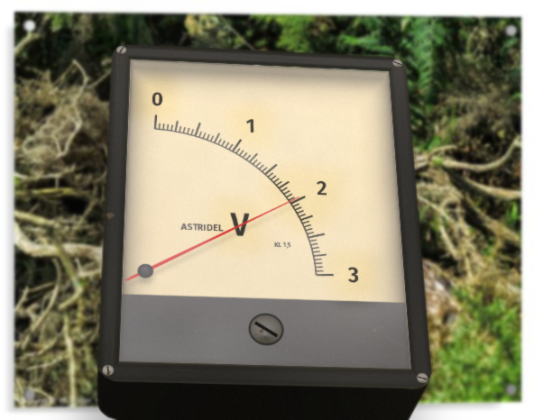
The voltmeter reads 2V
